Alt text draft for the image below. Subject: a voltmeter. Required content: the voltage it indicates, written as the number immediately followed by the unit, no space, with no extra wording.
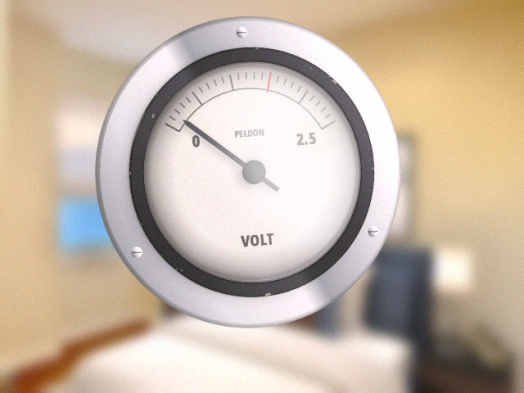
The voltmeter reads 0.15V
